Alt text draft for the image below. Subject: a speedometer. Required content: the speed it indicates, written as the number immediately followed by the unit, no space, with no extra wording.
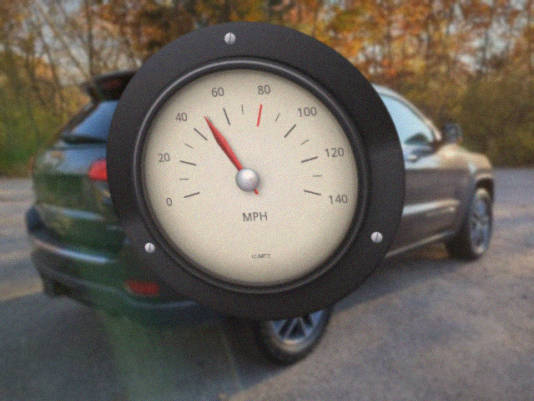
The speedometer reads 50mph
